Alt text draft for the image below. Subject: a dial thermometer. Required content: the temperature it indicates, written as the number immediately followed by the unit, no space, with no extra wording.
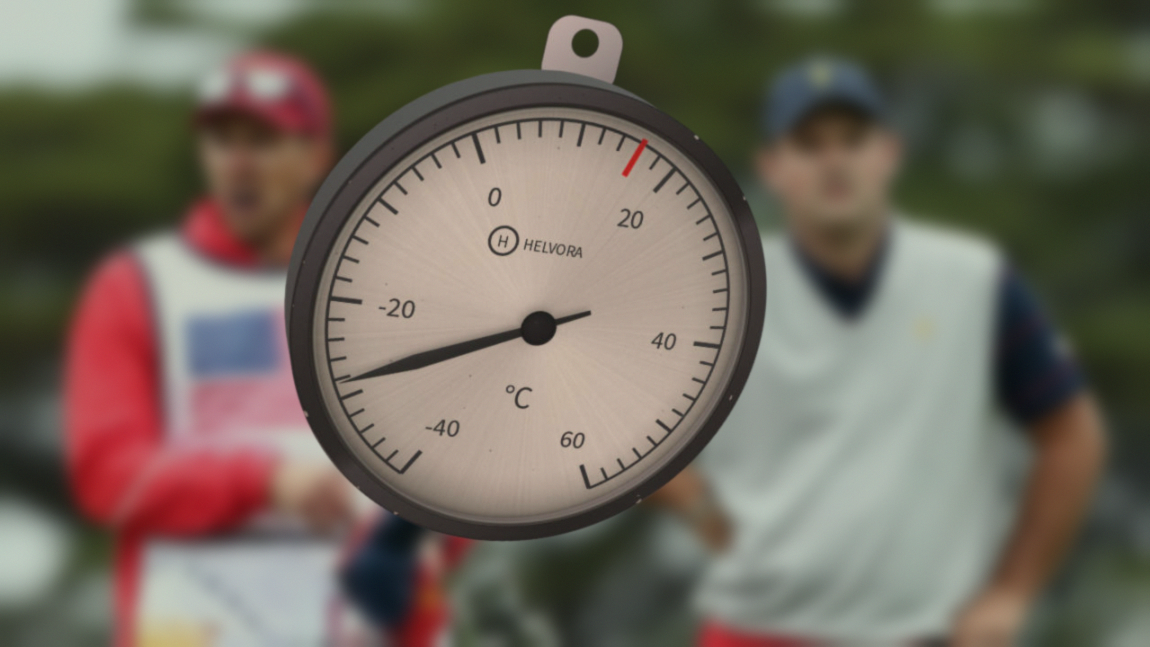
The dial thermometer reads -28°C
